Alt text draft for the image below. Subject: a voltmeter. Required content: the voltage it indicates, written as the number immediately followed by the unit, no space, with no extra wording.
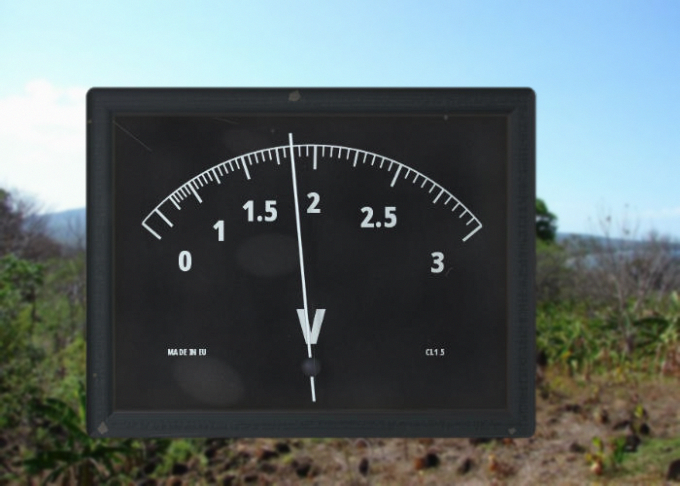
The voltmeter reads 1.85V
